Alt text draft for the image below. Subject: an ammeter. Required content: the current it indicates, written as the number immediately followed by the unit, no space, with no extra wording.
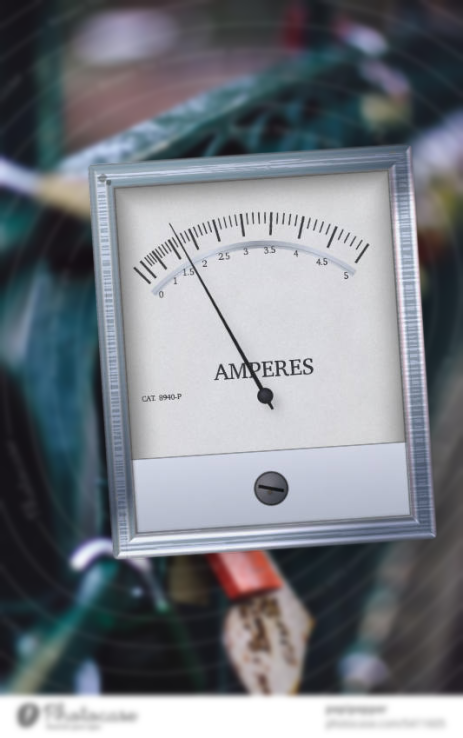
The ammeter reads 1.7A
